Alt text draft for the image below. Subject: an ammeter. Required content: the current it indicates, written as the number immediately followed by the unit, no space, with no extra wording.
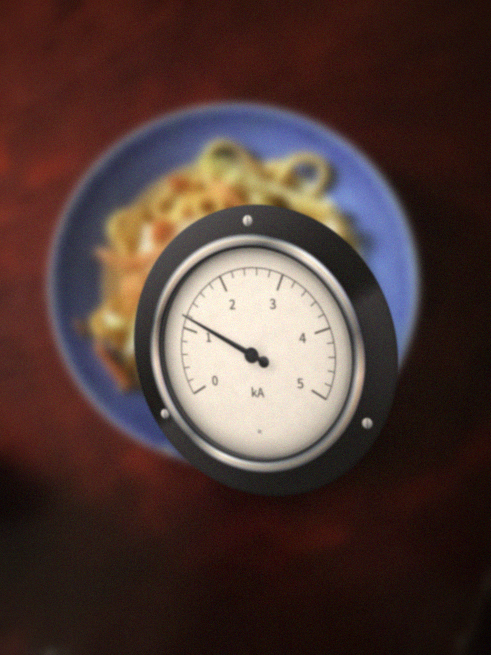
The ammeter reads 1.2kA
